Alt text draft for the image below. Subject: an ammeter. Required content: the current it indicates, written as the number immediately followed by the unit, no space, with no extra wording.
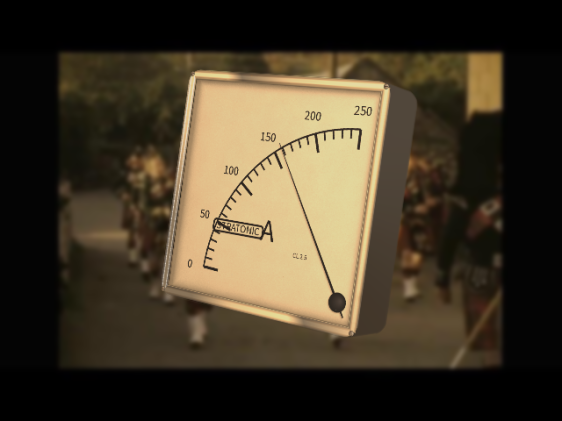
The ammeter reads 160A
